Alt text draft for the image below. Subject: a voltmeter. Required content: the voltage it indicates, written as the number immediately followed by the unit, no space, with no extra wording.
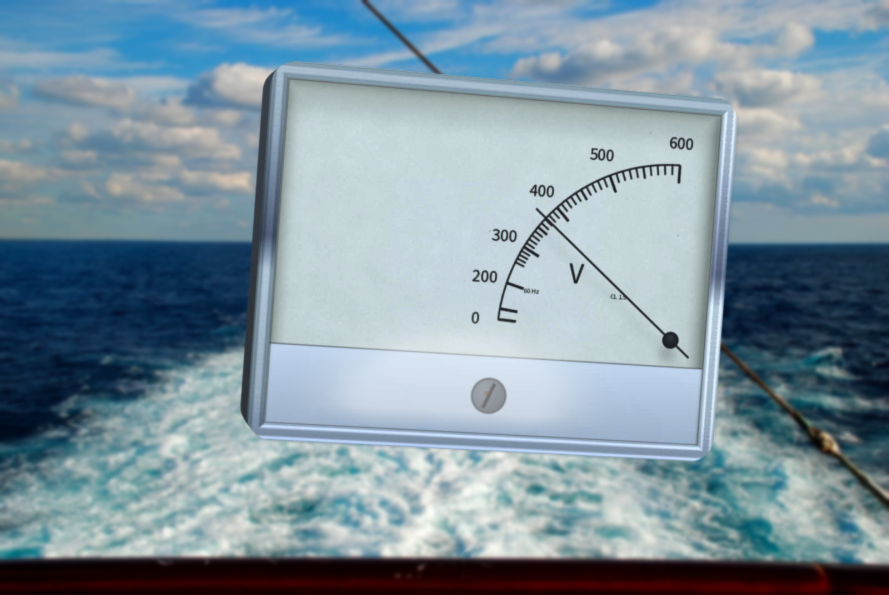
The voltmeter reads 370V
